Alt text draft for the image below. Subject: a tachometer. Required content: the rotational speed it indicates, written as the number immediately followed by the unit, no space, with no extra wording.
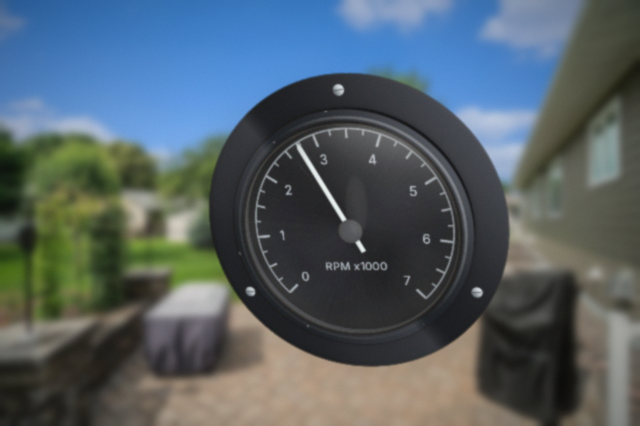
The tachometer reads 2750rpm
